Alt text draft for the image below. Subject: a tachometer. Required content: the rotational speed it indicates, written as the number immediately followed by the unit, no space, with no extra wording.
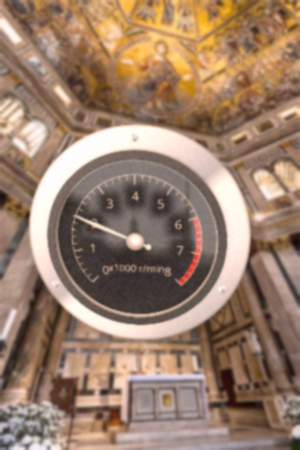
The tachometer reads 2000rpm
